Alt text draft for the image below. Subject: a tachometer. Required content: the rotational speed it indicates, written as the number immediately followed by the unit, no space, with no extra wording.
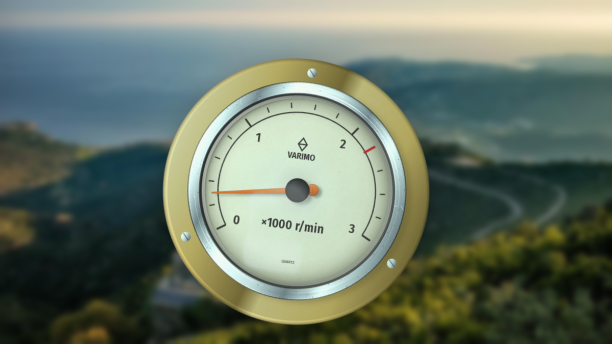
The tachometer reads 300rpm
